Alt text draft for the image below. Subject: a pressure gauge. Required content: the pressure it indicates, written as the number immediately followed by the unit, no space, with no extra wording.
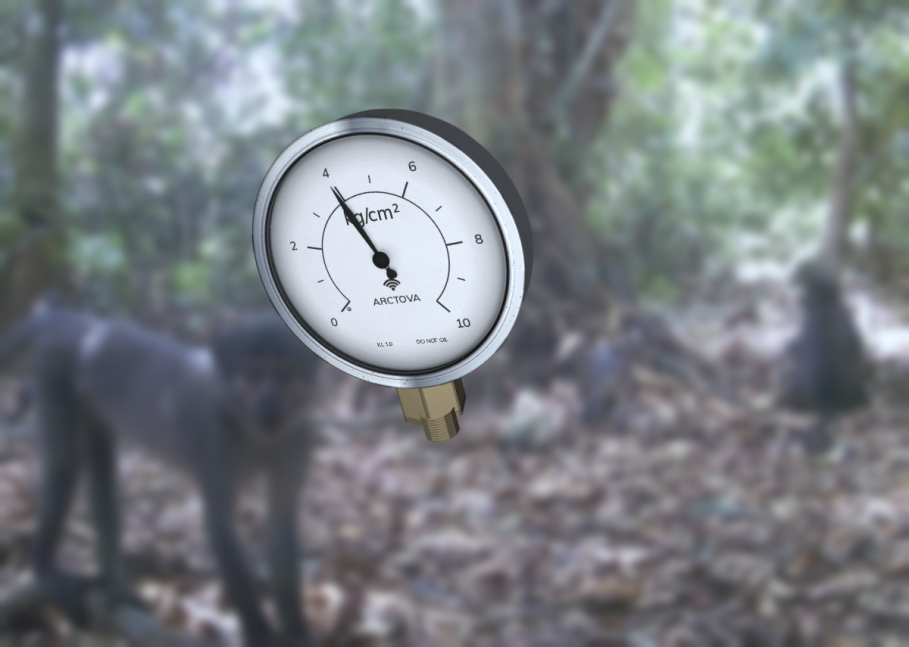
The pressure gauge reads 4kg/cm²
